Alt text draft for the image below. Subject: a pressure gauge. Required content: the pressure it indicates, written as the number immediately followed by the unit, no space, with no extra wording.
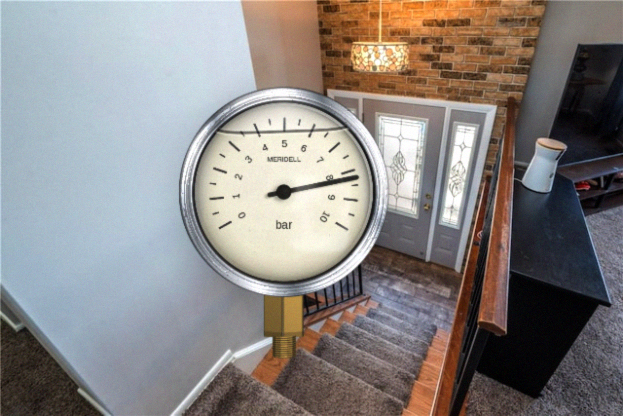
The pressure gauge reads 8.25bar
